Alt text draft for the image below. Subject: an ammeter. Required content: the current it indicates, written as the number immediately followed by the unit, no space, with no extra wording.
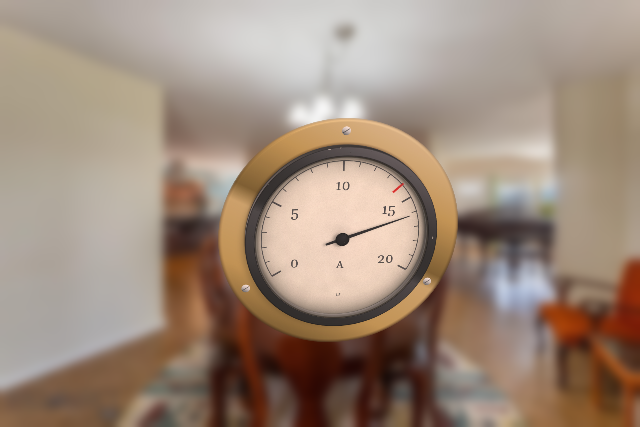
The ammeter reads 16A
